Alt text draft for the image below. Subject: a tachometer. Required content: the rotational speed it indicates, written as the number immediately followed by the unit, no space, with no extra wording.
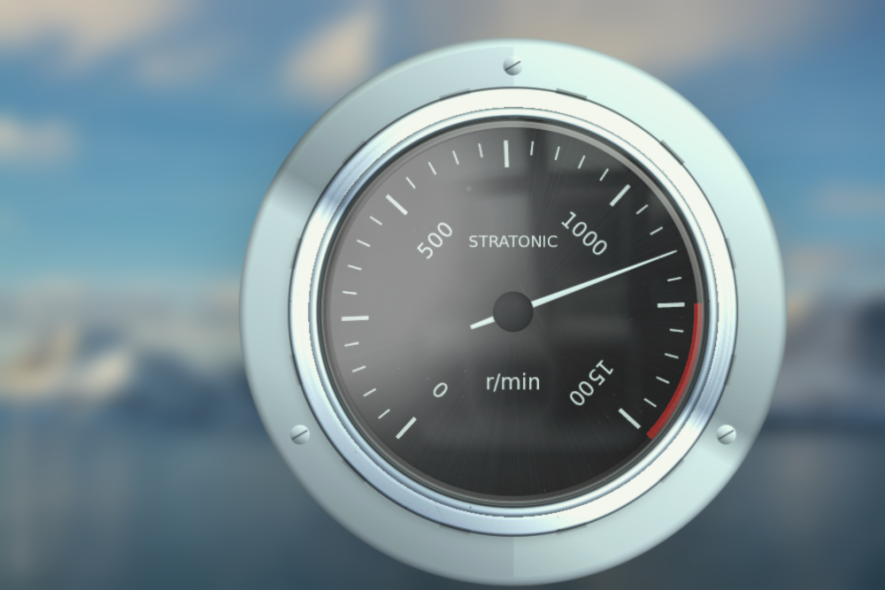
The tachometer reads 1150rpm
